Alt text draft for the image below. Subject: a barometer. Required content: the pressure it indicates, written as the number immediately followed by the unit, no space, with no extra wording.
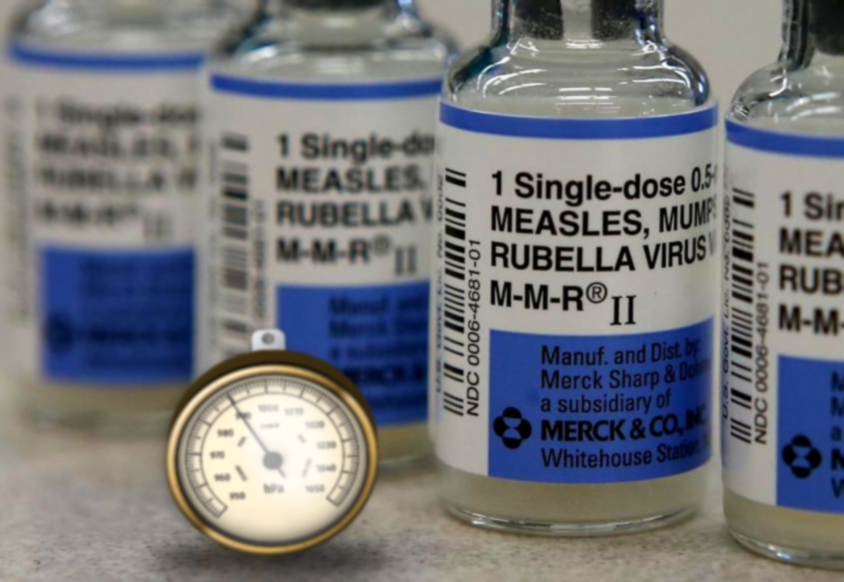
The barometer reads 990hPa
